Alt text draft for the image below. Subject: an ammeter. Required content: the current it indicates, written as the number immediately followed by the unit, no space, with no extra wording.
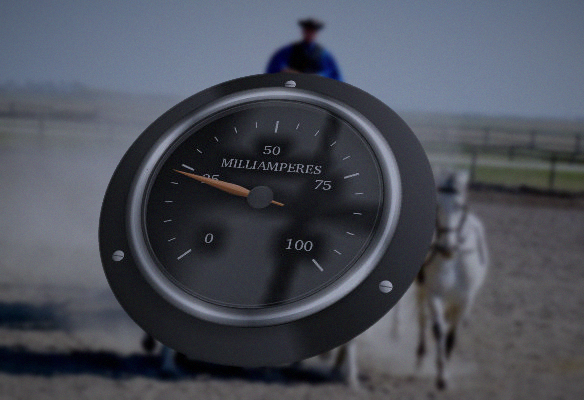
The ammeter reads 22.5mA
